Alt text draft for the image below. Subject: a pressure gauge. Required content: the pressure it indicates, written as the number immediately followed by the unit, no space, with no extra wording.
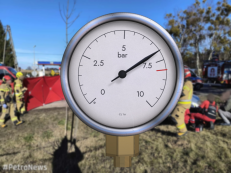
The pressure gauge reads 7bar
